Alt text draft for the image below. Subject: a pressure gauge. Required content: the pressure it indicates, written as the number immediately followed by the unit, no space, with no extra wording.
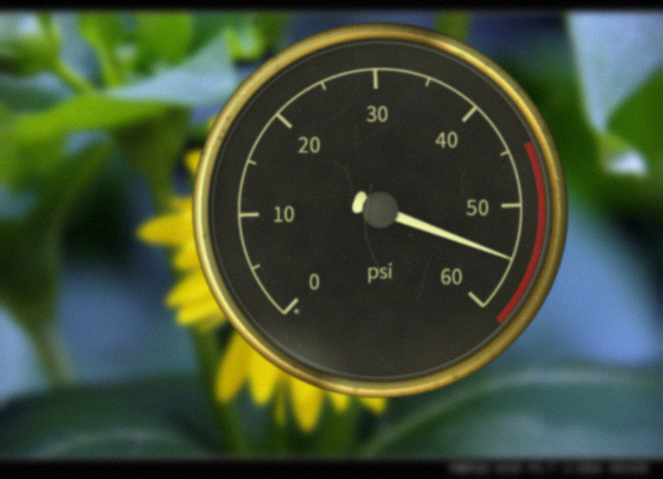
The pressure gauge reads 55psi
